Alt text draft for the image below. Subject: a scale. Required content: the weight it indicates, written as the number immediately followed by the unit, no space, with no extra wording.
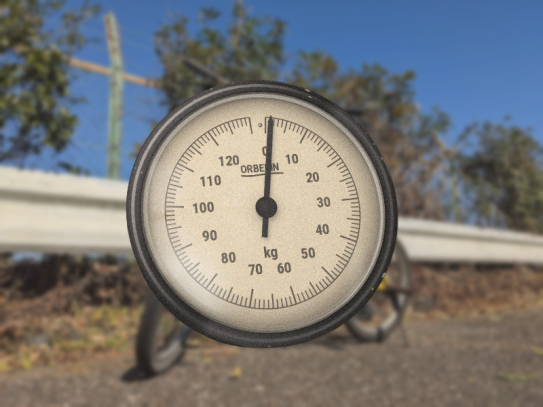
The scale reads 1kg
